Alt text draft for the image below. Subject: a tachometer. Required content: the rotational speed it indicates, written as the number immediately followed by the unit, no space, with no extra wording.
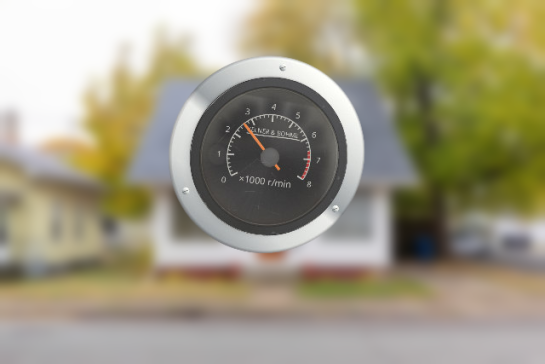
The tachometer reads 2600rpm
